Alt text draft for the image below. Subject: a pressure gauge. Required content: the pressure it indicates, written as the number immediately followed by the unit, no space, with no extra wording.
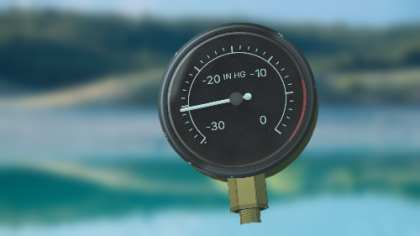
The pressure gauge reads -25.5inHg
